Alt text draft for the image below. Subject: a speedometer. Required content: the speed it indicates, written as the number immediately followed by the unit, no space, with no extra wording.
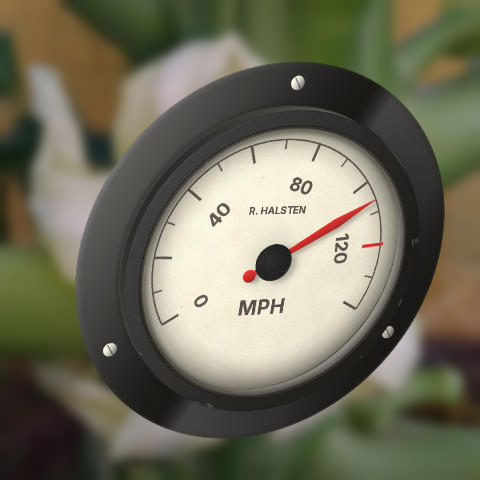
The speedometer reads 105mph
